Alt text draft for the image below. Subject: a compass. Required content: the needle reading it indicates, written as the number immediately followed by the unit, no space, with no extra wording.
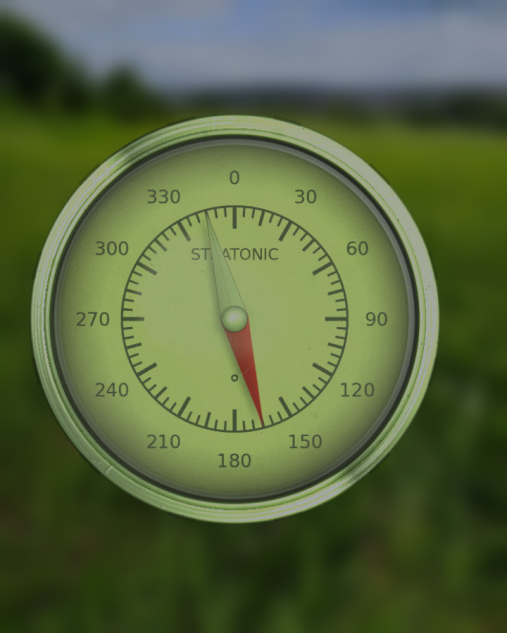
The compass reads 165°
